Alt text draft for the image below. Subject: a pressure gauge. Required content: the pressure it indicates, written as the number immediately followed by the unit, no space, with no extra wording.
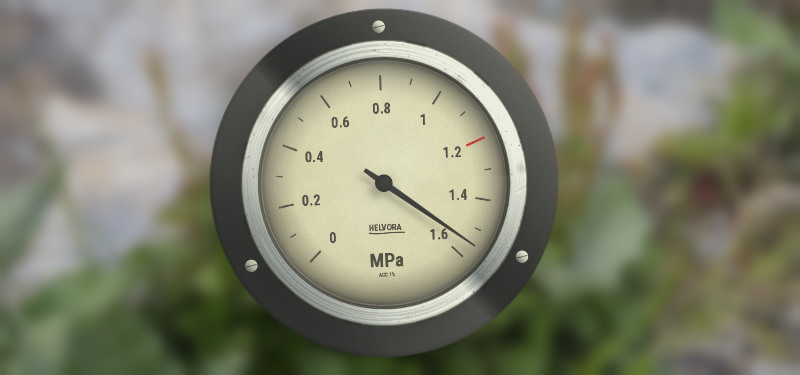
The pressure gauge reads 1.55MPa
